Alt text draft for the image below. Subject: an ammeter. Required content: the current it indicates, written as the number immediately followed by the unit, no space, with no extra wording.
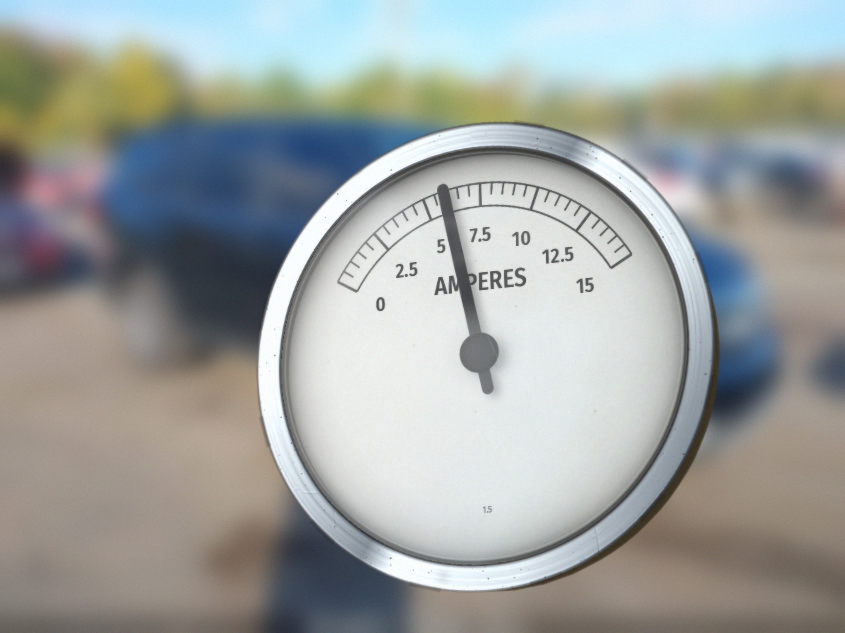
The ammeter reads 6A
